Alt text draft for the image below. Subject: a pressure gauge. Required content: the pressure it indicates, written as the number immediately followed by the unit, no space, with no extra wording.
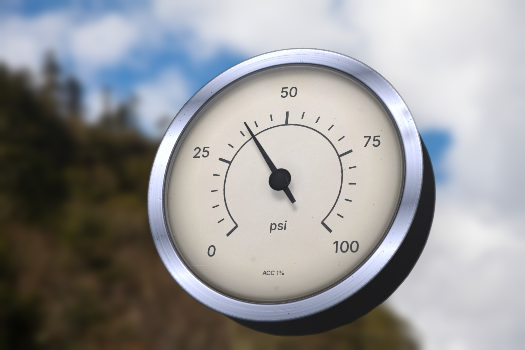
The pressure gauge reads 37.5psi
